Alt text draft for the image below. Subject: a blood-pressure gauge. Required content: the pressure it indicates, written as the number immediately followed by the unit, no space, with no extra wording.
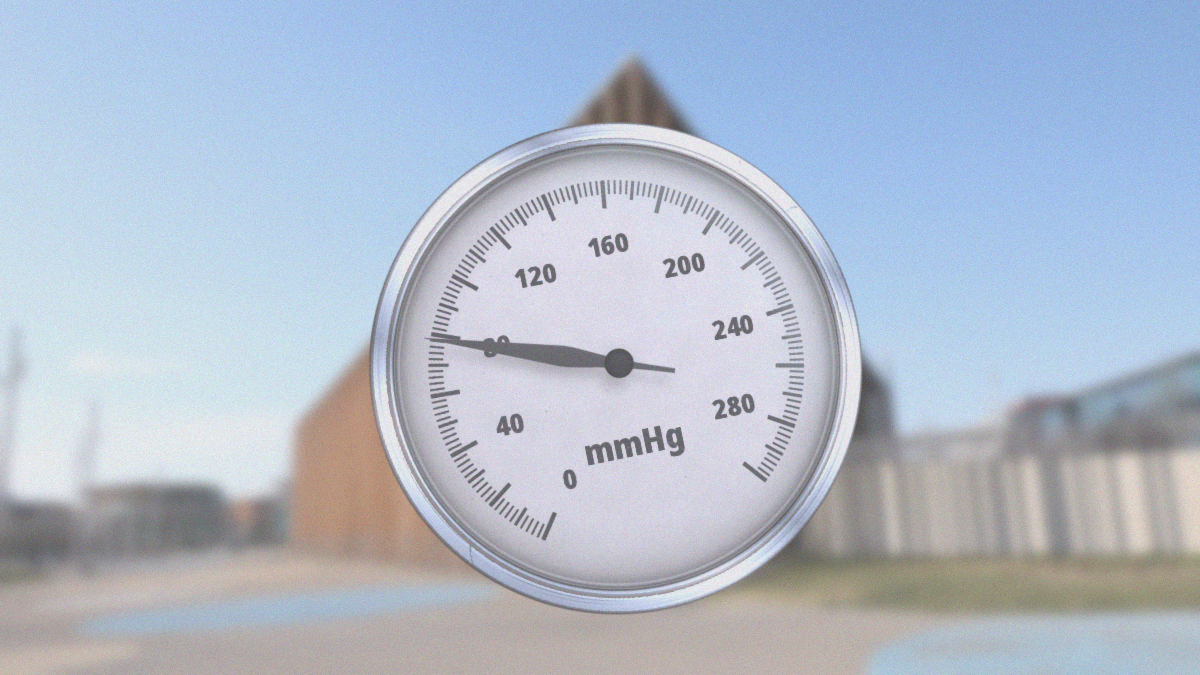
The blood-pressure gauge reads 78mmHg
